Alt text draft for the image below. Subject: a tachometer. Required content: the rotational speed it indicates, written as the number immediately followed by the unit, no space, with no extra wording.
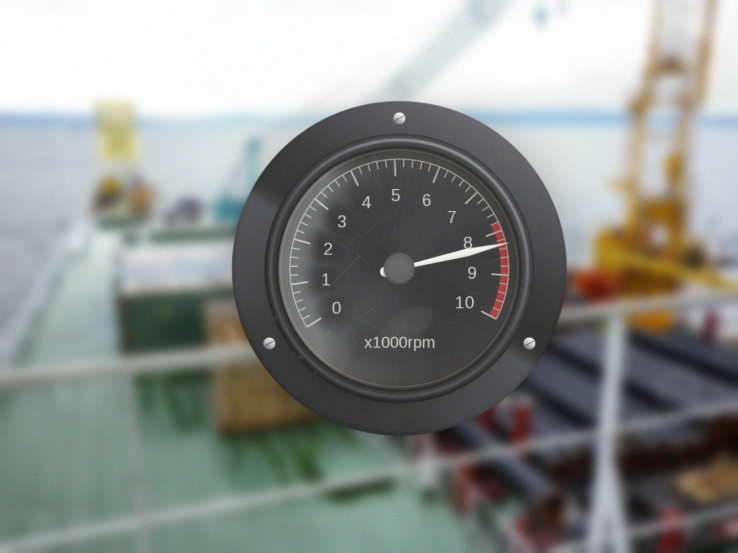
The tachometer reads 8300rpm
